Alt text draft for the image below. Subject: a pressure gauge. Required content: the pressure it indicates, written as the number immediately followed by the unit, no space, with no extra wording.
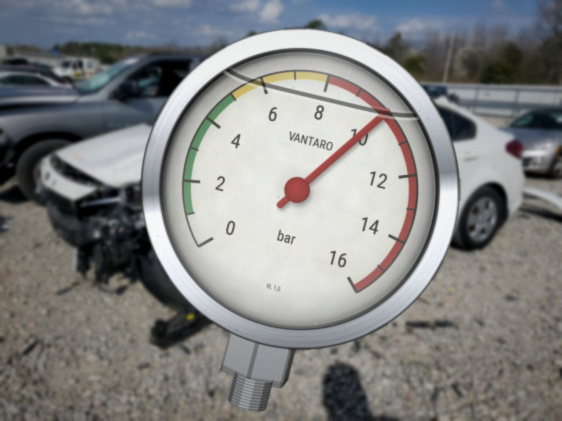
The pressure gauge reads 10bar
